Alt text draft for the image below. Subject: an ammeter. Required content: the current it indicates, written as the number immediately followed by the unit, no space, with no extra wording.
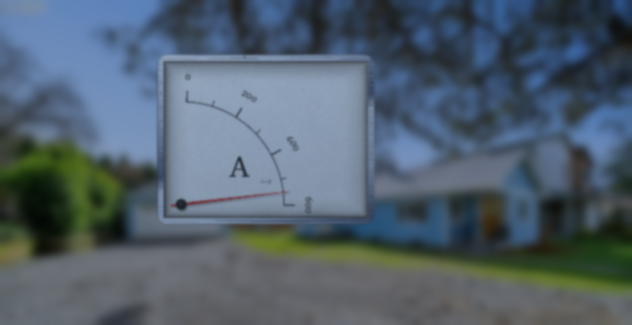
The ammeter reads 550A
